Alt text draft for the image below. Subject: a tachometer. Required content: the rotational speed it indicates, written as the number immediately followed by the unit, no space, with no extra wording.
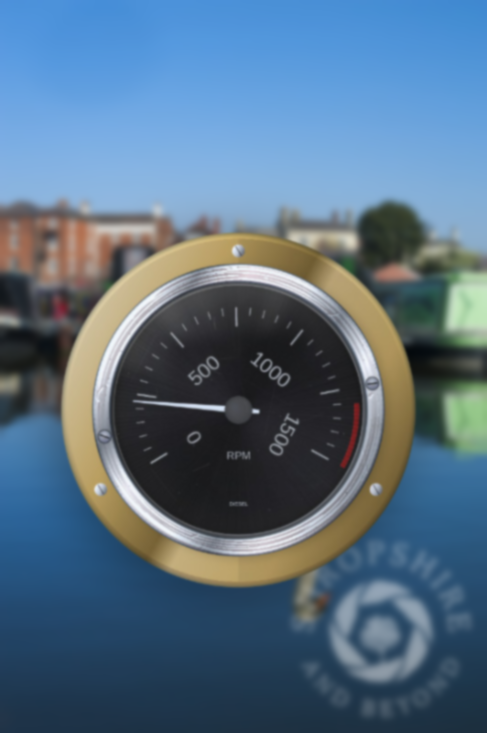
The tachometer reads 225rpm
